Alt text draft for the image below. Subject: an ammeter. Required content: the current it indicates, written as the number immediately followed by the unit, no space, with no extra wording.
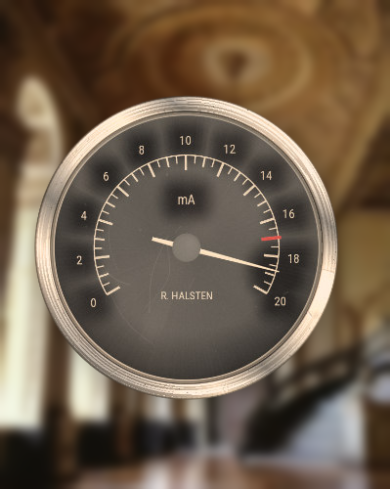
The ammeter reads 18.75mA
